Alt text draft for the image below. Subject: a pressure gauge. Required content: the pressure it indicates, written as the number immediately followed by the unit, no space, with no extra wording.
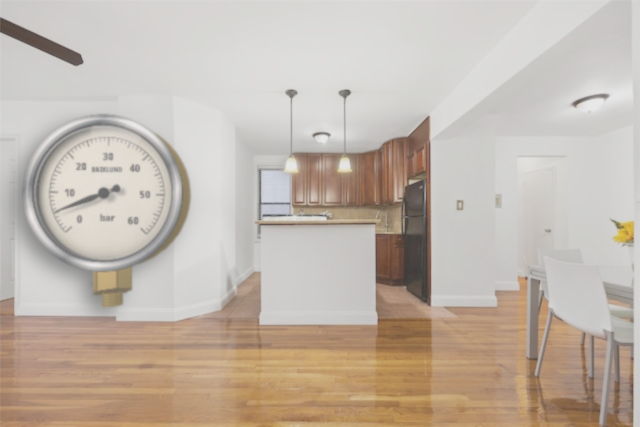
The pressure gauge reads 5bar
